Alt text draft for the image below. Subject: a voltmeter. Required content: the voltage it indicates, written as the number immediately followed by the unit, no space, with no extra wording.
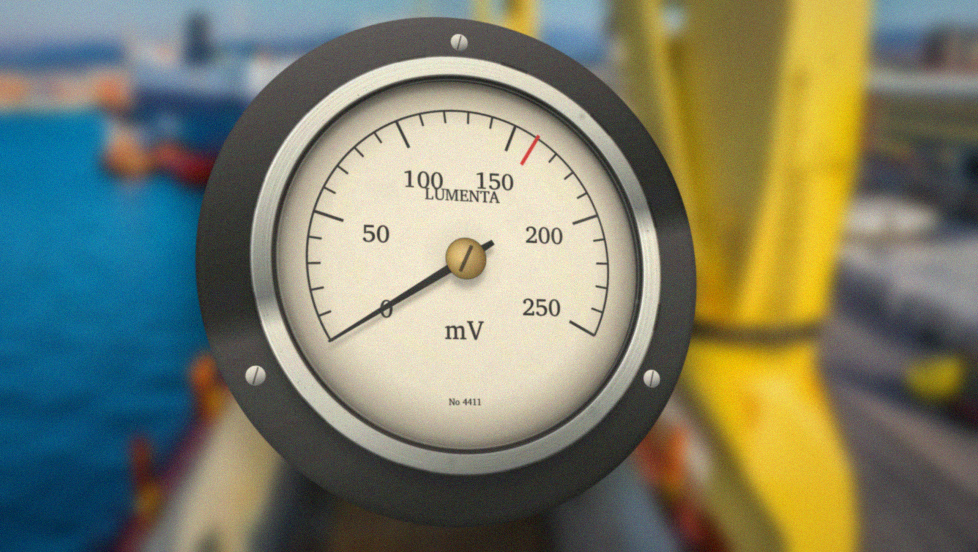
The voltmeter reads 0mV
